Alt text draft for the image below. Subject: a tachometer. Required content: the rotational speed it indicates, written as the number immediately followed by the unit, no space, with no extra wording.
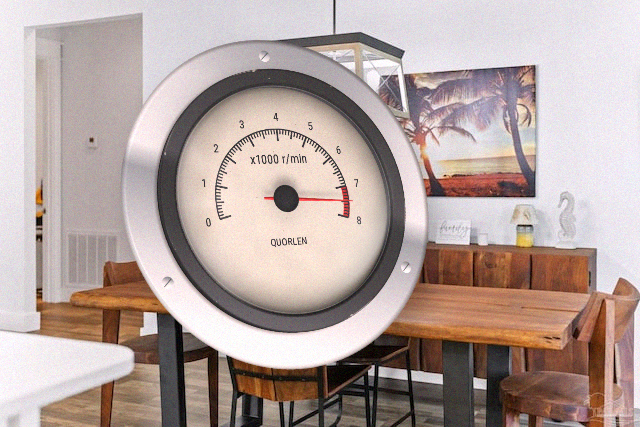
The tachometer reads 7500rpm
